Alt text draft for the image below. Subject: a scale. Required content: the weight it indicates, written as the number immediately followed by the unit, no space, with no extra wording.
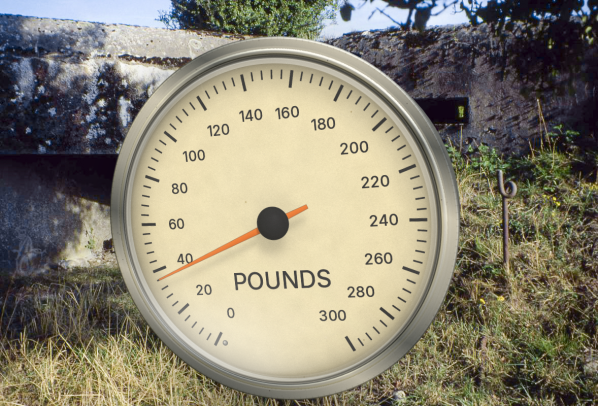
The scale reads 36lb
